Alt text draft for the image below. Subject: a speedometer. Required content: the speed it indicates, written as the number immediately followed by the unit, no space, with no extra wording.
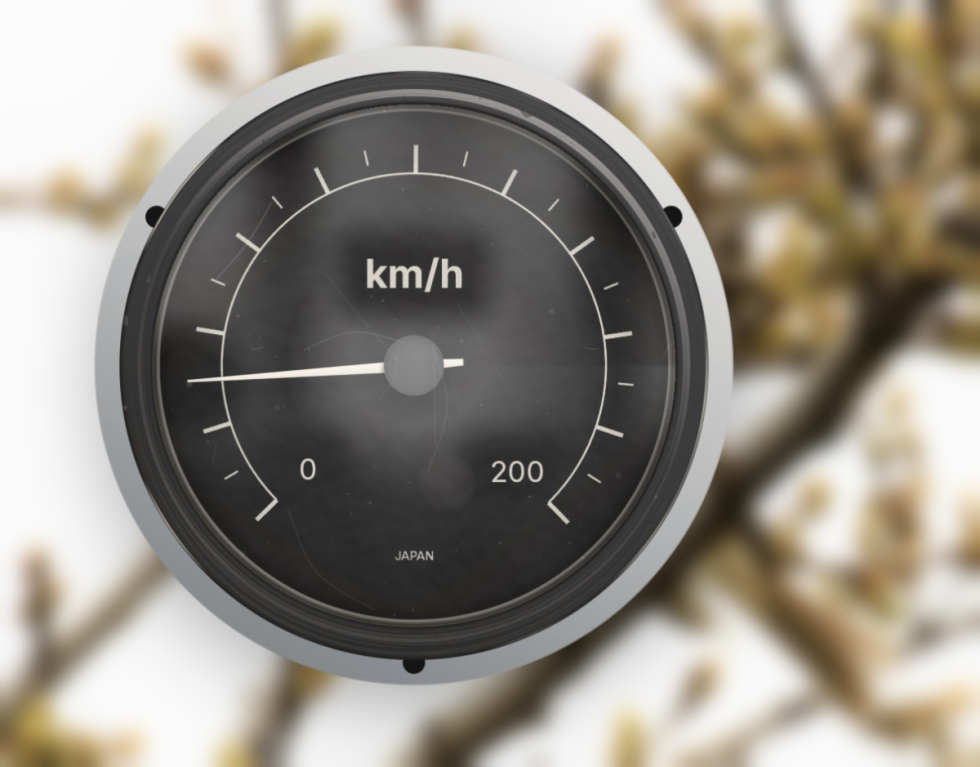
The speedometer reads 30km/h
